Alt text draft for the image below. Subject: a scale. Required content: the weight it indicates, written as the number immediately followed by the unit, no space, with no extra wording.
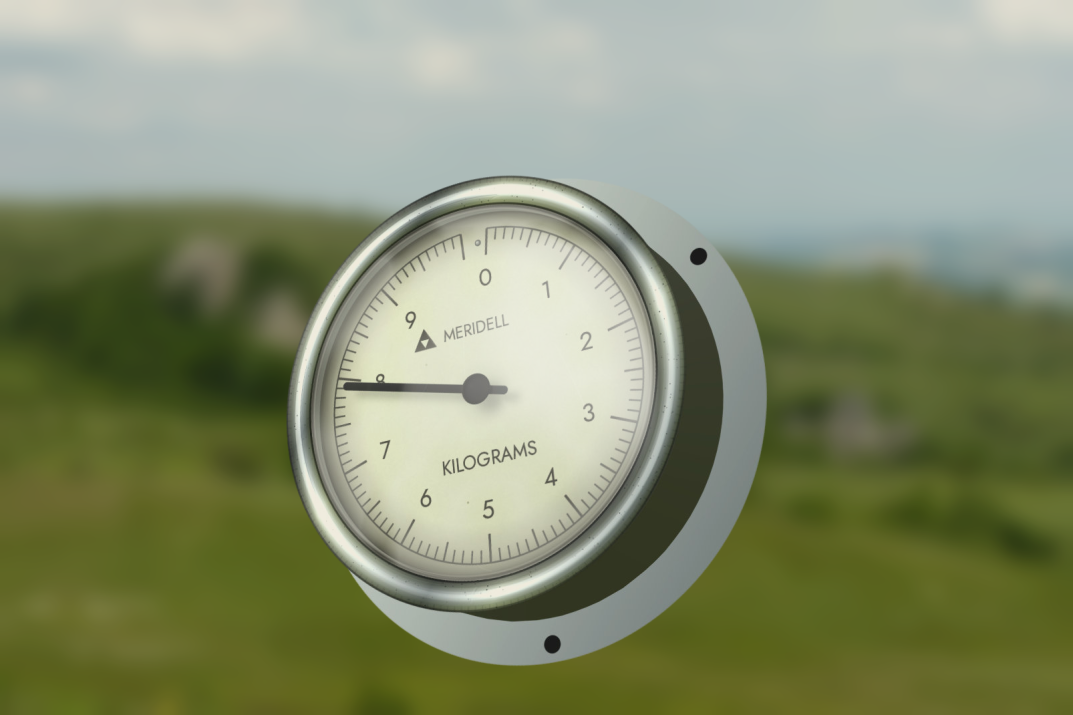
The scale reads 7.9kg
